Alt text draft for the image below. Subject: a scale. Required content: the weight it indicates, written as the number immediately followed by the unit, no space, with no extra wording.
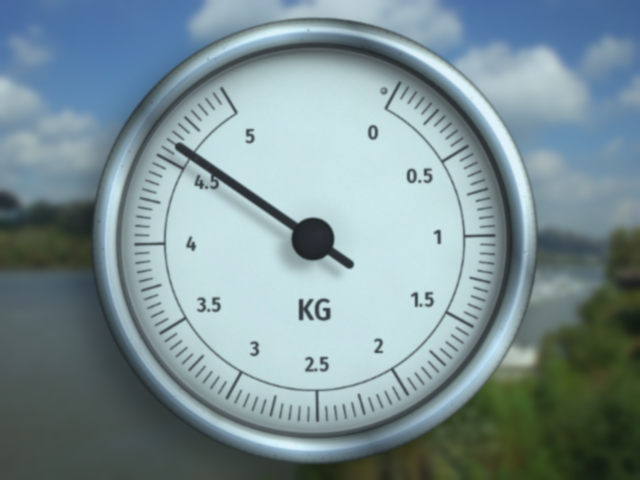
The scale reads 4.6kg
